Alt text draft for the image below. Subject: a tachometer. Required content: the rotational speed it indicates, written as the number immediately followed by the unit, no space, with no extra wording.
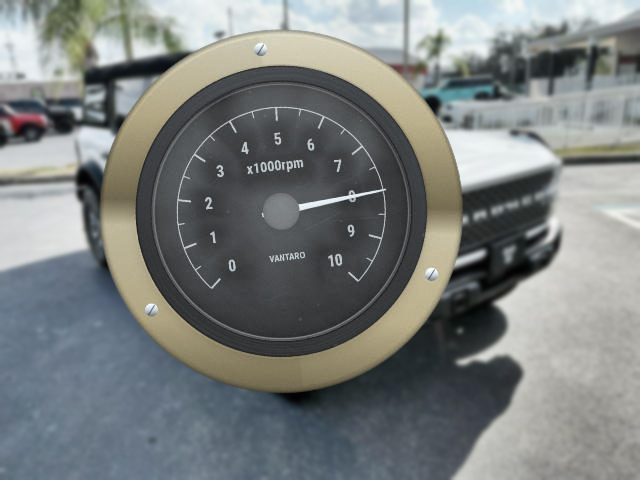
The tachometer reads 8000rpm
